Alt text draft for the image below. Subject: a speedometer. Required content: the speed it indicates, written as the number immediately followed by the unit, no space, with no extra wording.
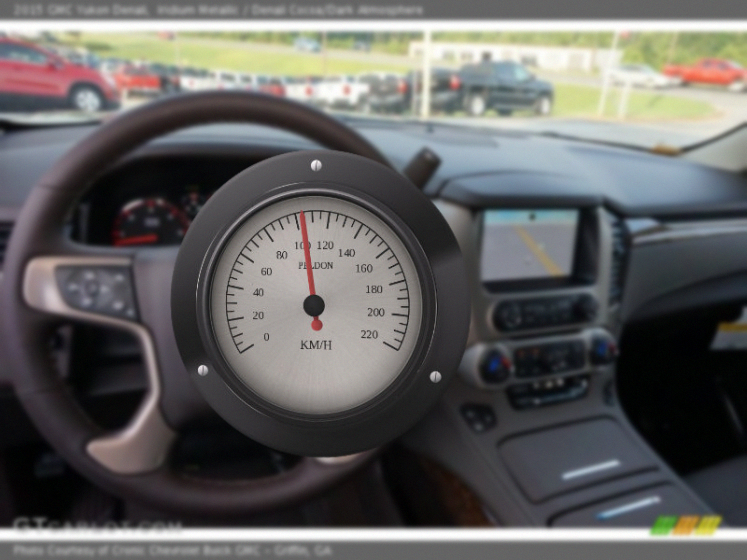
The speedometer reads 105km/h
